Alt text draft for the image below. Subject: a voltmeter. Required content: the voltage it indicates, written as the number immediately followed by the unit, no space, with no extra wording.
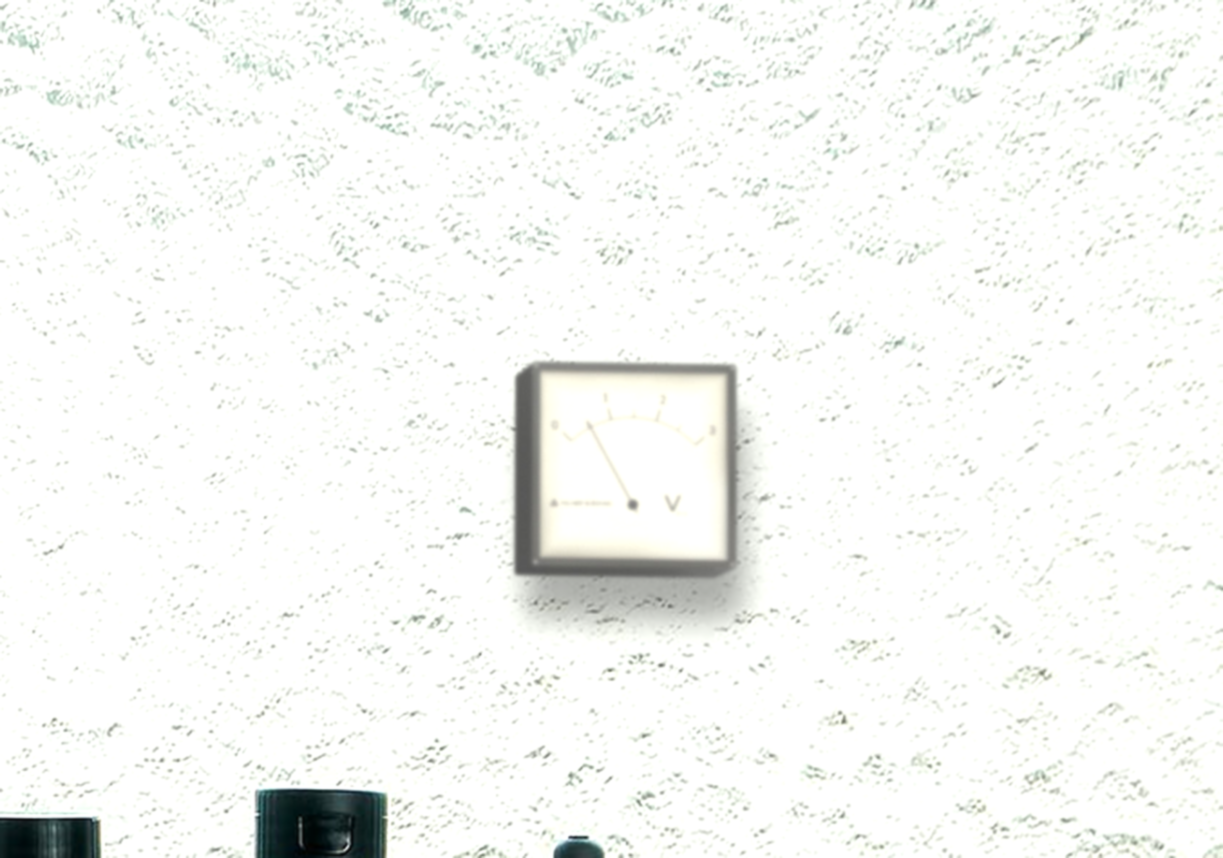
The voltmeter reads 0.5V
